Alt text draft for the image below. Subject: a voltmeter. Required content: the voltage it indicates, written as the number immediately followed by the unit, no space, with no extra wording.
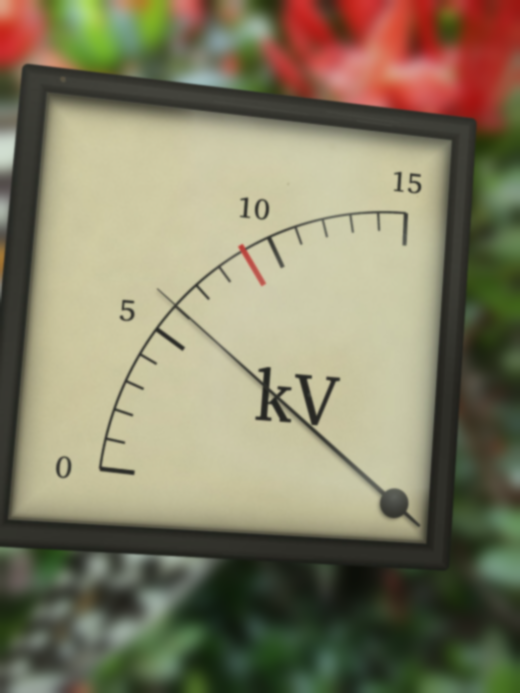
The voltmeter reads 6kV
